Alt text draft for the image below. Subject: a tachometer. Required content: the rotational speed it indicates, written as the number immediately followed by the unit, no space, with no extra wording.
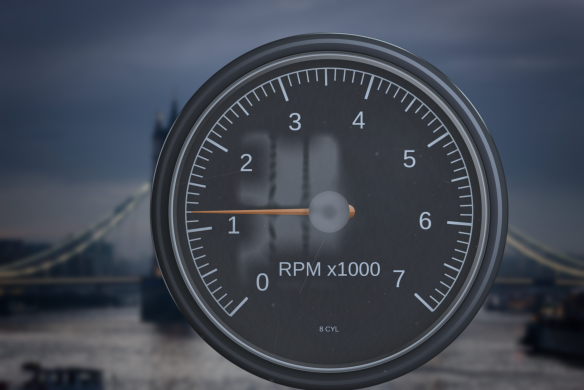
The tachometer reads 1200rpm
